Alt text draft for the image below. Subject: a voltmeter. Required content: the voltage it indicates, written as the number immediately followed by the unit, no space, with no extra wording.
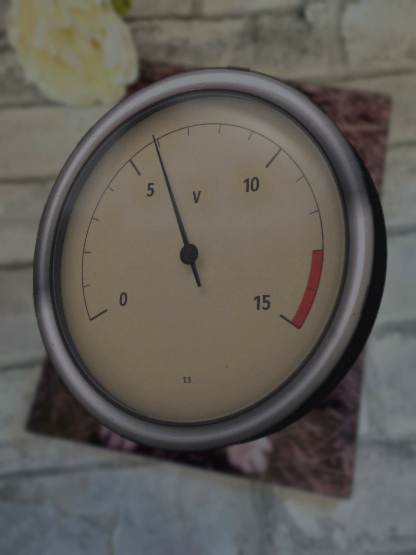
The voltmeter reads 6V
